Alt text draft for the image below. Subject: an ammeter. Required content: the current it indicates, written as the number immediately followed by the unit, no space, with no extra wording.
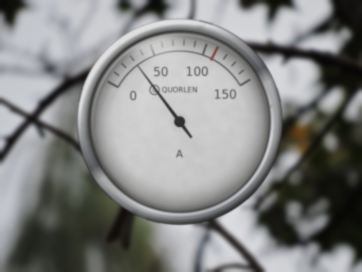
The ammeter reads 30A
